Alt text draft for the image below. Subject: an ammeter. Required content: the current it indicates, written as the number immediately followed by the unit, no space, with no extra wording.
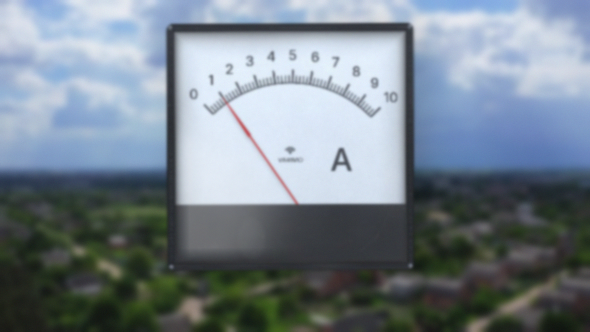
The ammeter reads 1A
